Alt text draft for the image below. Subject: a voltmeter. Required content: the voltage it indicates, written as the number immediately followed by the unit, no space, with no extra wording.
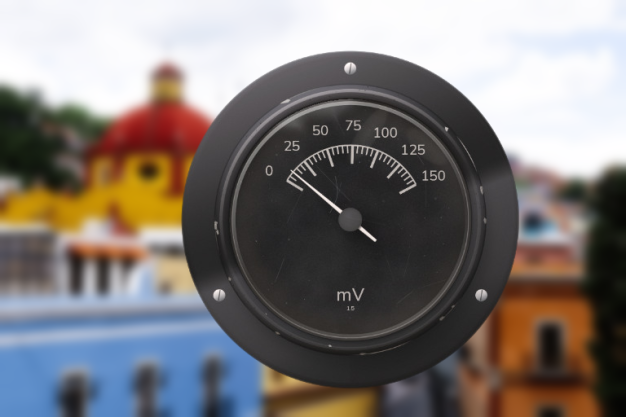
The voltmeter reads 10mV
